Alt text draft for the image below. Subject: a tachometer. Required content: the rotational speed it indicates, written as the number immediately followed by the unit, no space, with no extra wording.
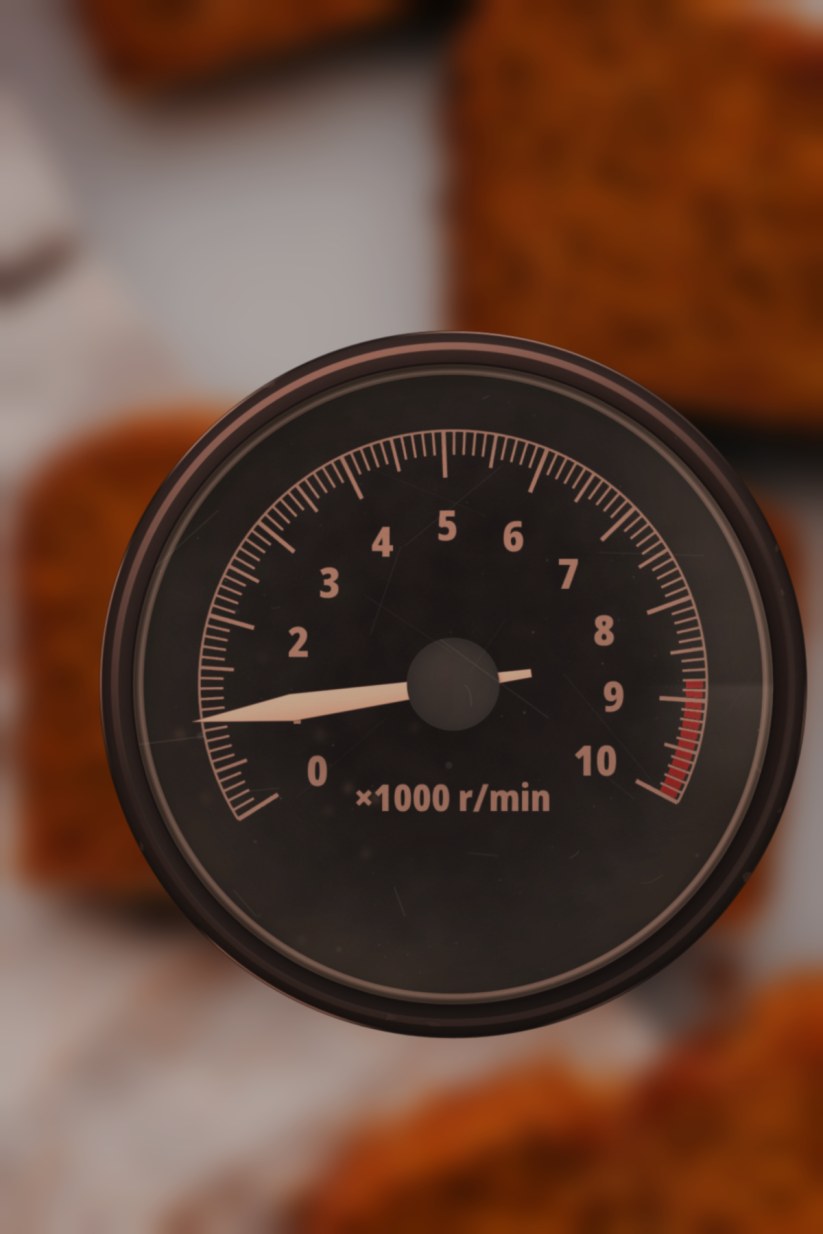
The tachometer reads 1000rpm
